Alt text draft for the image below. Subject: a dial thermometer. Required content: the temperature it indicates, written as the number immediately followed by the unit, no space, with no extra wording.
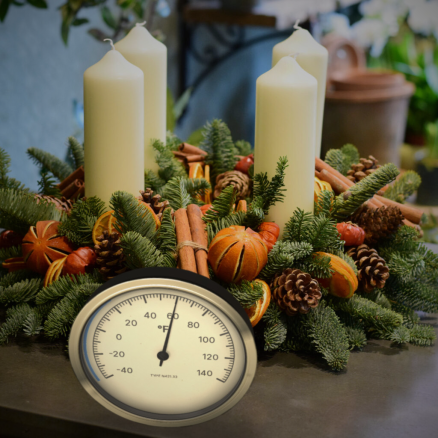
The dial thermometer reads 60°F
